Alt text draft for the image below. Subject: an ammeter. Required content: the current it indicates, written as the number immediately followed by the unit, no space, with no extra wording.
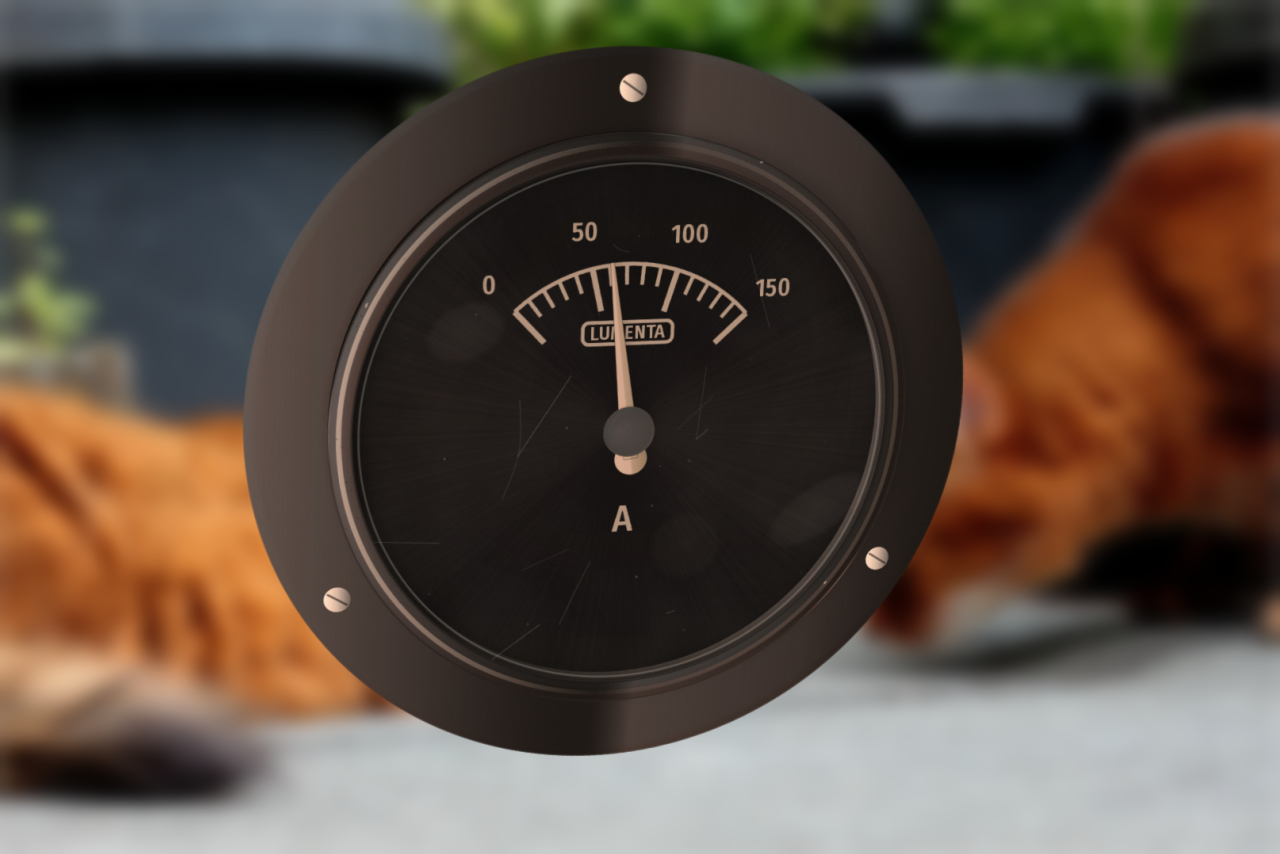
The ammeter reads 60A
